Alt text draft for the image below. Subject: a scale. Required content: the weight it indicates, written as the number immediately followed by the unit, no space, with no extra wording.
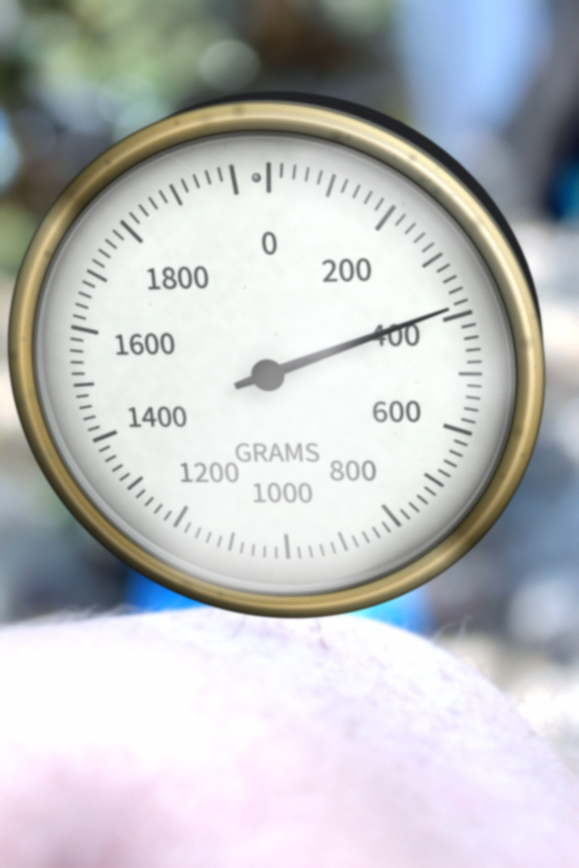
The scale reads 380g
